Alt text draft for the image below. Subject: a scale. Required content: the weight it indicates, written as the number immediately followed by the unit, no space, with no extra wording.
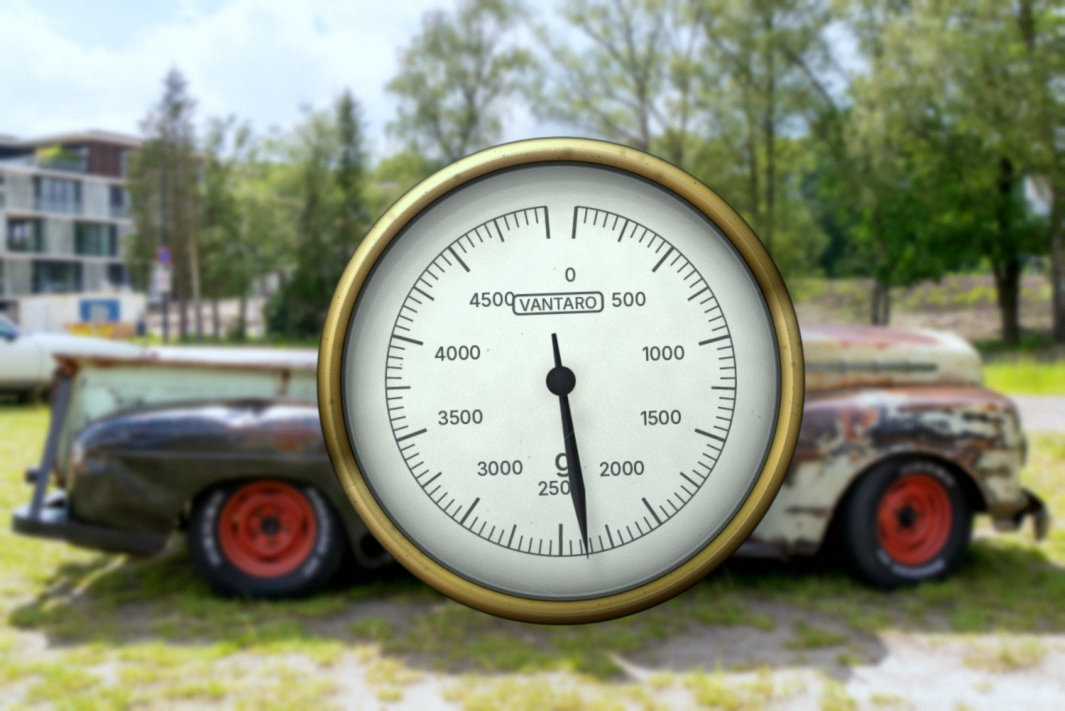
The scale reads 2375g
